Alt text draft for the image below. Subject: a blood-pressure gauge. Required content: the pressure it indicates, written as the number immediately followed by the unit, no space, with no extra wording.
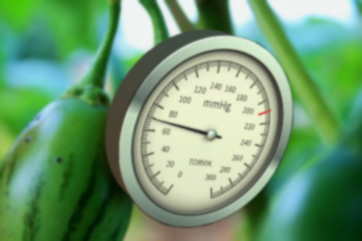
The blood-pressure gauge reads 70mmHg
